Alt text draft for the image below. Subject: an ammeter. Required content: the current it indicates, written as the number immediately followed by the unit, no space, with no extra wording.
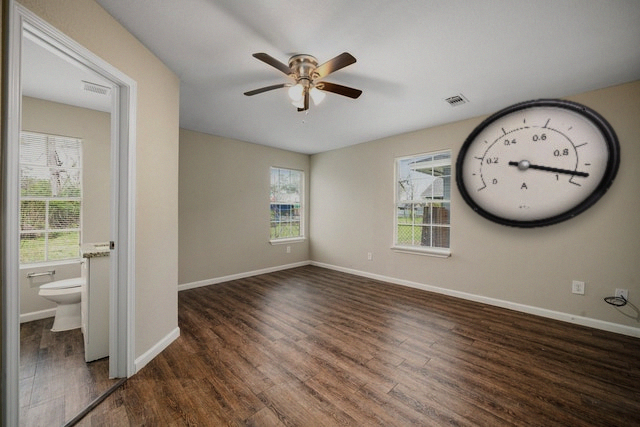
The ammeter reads 0.95A
